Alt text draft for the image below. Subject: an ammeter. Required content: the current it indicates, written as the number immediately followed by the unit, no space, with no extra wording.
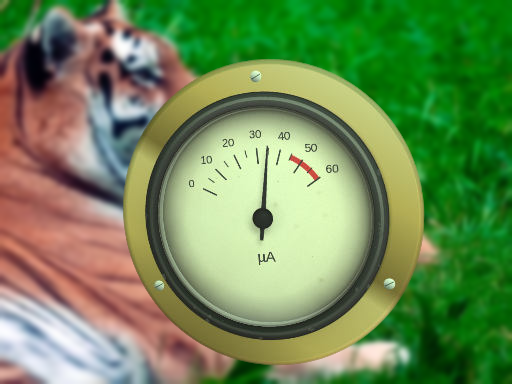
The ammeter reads 35µA
